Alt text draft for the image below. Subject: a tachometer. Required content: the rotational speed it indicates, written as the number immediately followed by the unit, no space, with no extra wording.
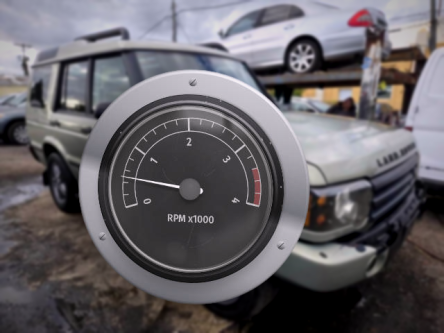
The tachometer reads 500rpm
